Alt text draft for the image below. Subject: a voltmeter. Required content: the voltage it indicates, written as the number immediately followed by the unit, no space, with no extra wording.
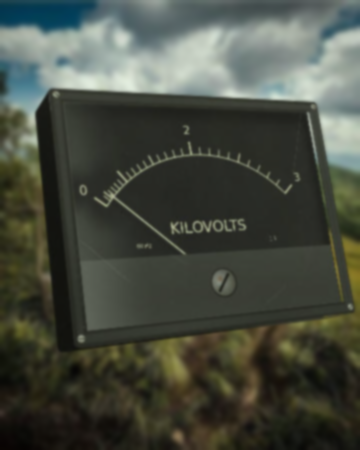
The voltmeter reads 0.5kV
